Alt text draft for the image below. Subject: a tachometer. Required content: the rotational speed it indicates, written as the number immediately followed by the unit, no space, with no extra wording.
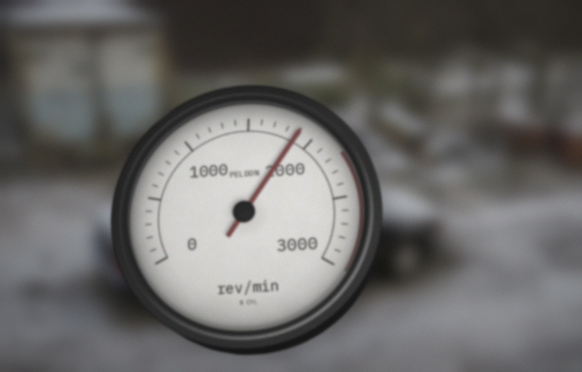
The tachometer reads 1900rpm
